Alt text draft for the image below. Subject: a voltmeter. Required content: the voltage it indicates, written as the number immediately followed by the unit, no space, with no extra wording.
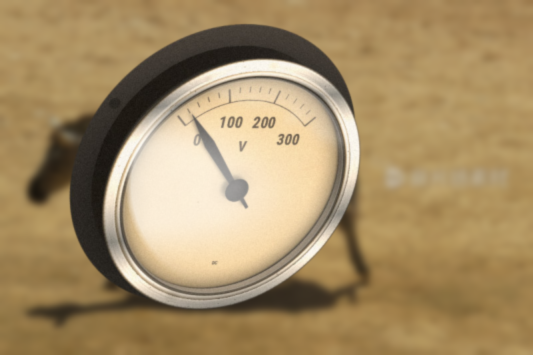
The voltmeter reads 20V
